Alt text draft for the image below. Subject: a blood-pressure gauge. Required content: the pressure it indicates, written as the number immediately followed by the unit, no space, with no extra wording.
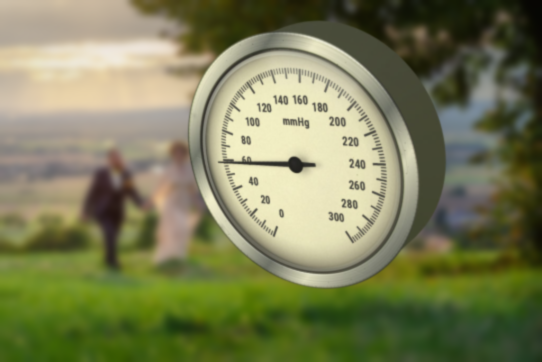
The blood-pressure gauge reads 60mmHg
